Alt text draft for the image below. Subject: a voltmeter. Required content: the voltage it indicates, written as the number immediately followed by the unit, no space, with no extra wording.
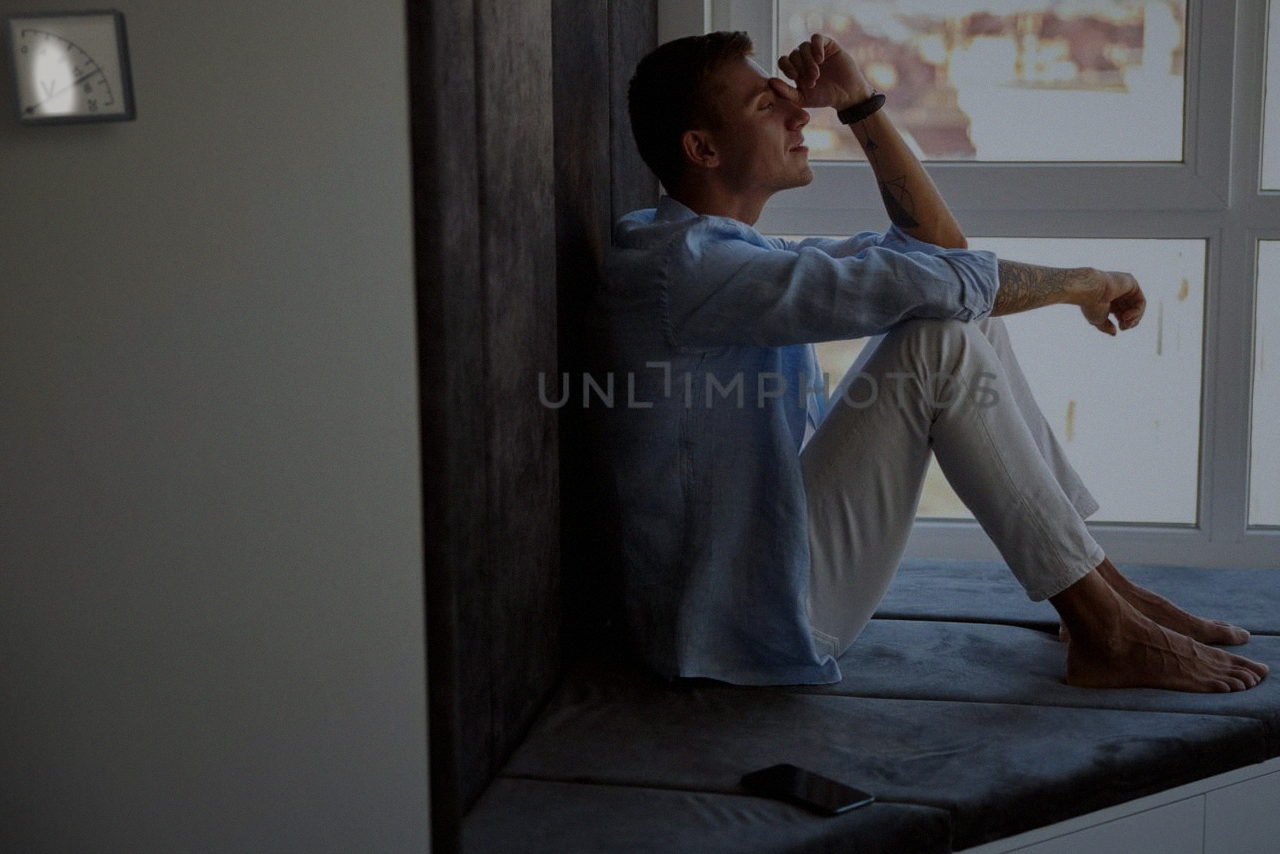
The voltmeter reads 14V
